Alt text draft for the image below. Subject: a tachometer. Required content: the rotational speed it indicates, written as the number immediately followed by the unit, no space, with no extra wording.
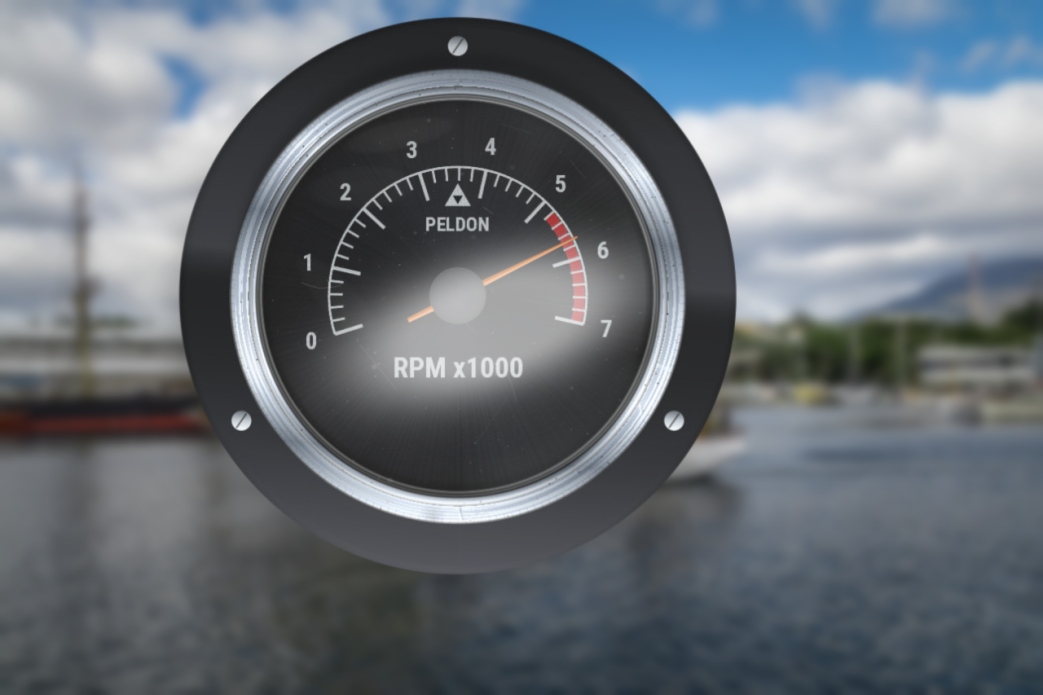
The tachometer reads 5700rpm
